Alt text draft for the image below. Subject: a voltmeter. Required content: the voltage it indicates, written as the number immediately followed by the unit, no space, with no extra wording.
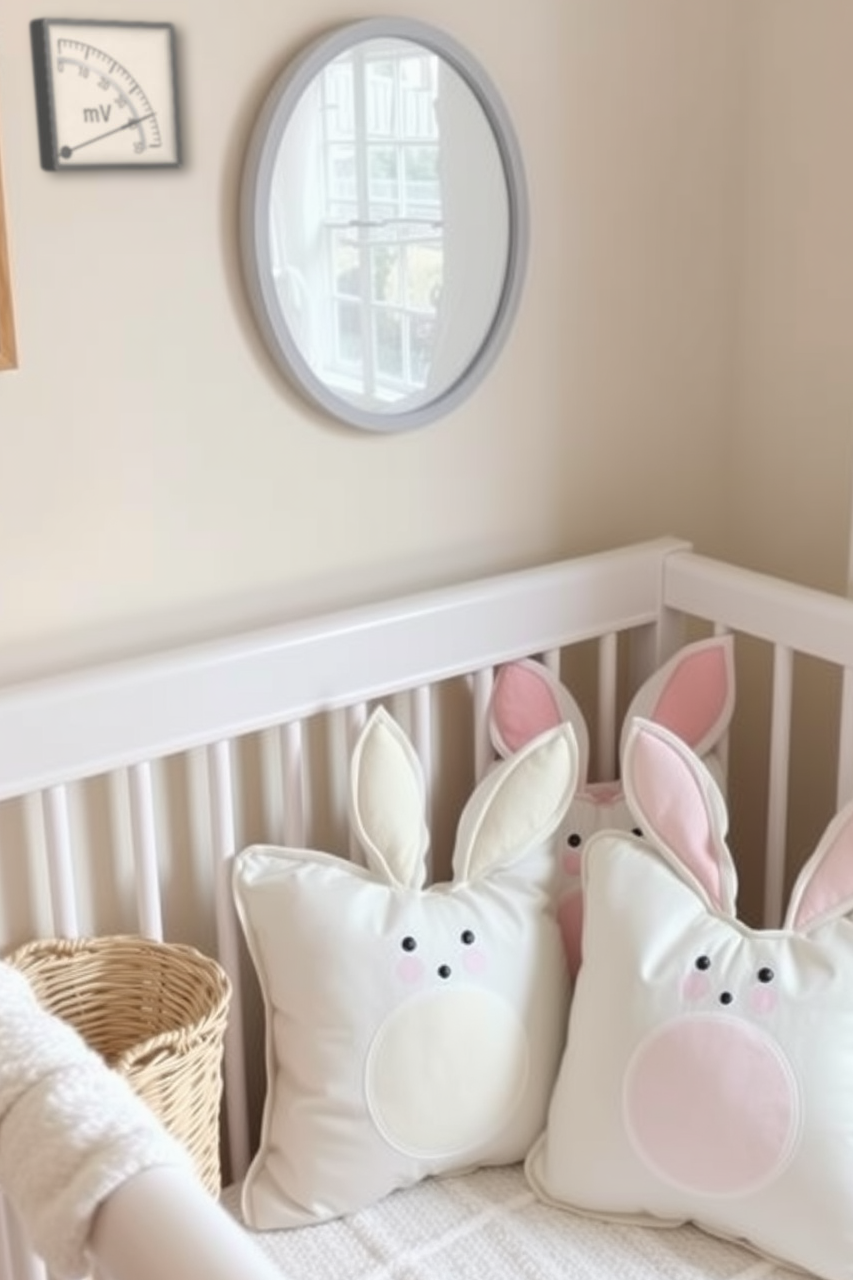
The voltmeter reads 40mV
